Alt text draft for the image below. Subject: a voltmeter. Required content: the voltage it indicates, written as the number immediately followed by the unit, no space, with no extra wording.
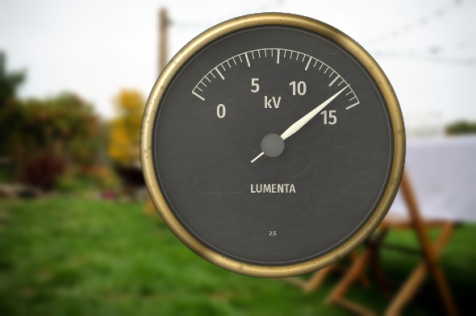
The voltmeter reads 13.5kV
